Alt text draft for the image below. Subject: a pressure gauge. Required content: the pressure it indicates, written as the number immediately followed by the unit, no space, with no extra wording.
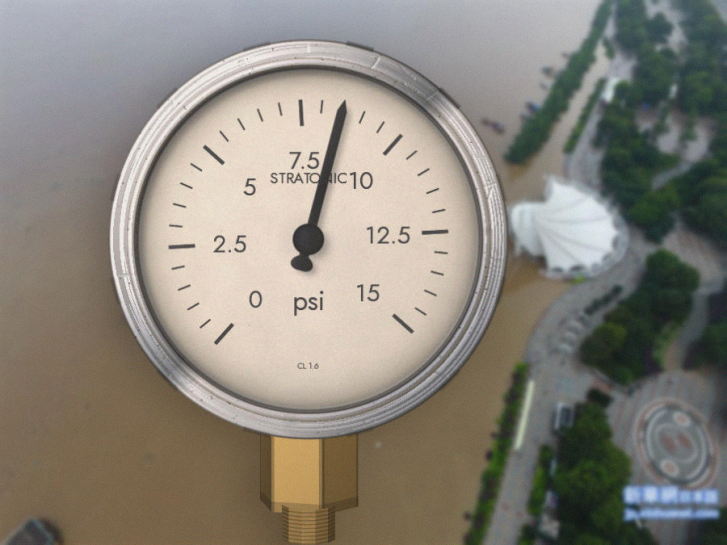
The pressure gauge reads 8.5psi
